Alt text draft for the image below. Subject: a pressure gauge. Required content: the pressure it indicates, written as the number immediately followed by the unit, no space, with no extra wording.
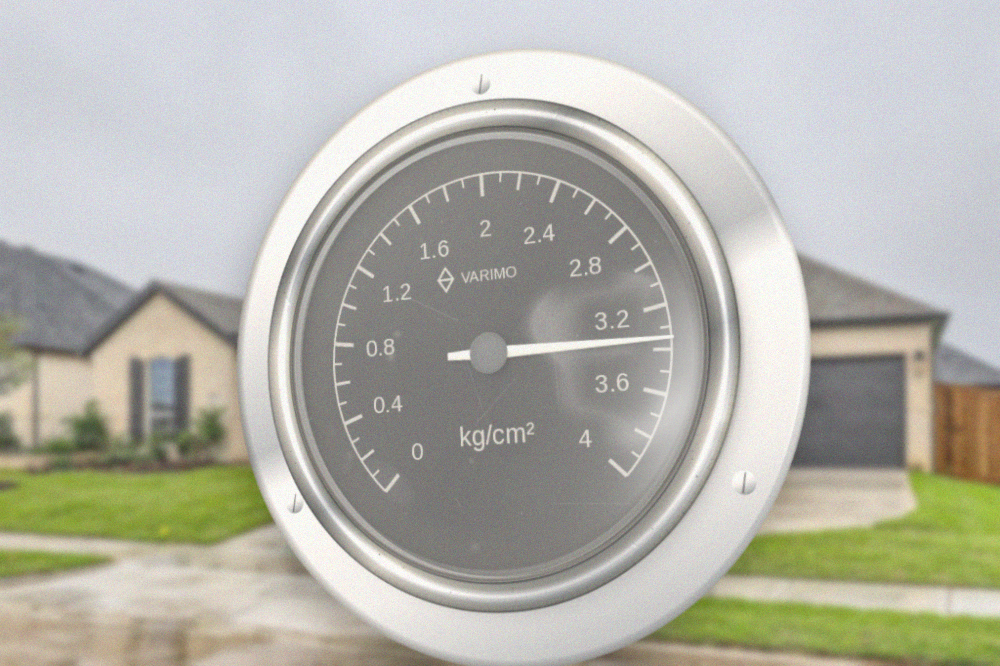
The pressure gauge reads 3.35kg/cm²
